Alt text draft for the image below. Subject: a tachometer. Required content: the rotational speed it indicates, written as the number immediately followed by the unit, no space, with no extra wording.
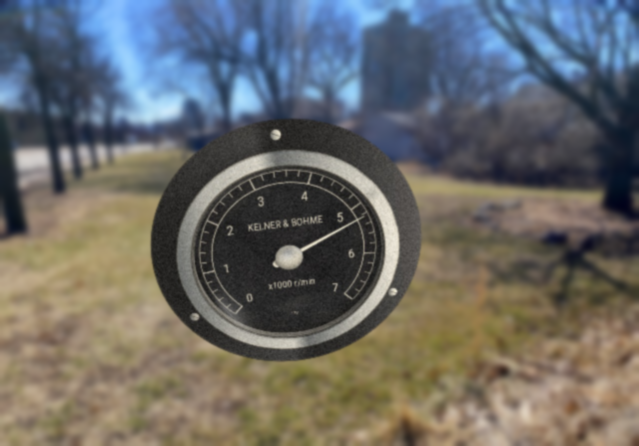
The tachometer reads 5200rpm
